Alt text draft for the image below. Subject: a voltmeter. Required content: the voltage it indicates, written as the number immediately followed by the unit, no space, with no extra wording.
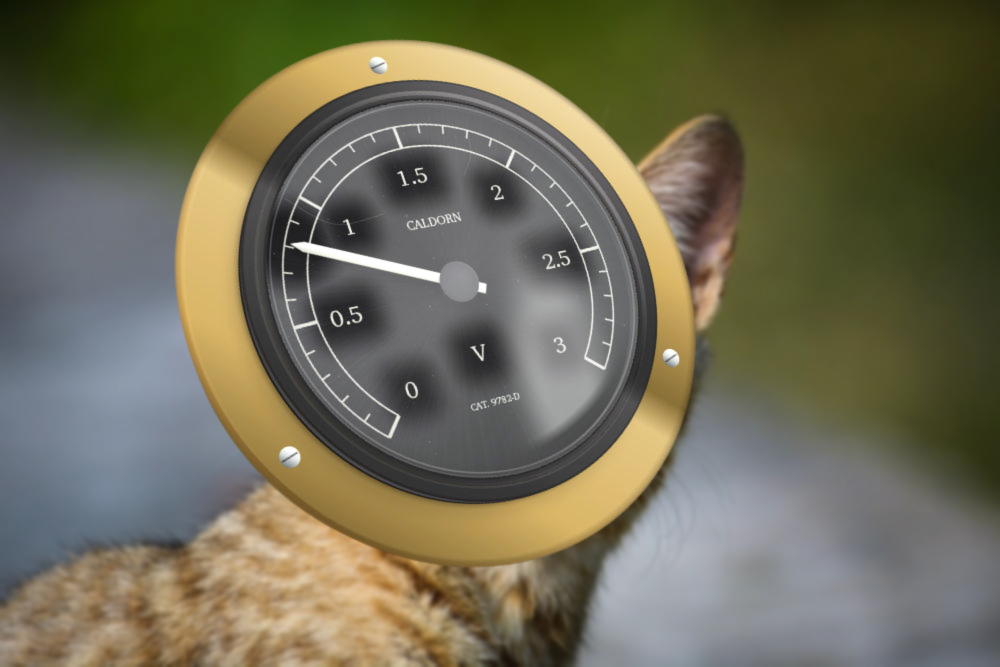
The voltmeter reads 0.8V
